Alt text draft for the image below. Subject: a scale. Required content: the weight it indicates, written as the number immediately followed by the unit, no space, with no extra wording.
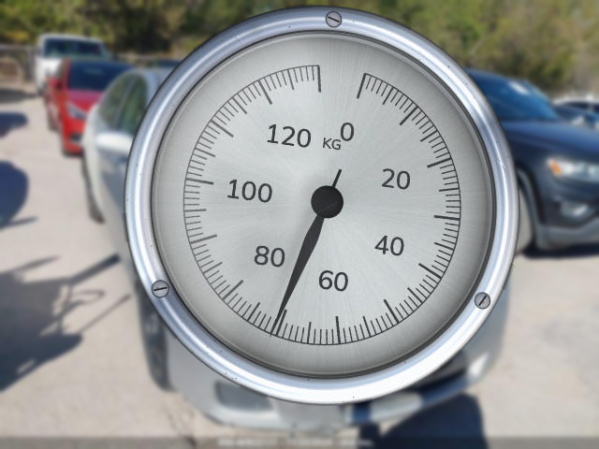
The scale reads 71kg
